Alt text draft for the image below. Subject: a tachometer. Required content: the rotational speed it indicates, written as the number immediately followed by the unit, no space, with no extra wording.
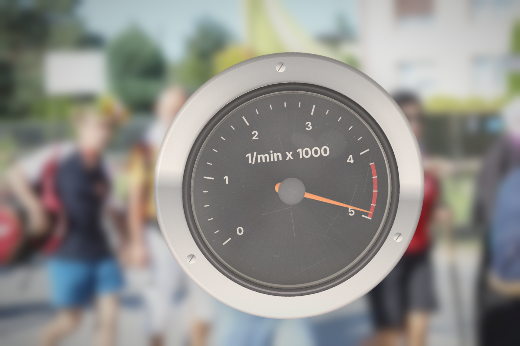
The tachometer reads 4900rpm
